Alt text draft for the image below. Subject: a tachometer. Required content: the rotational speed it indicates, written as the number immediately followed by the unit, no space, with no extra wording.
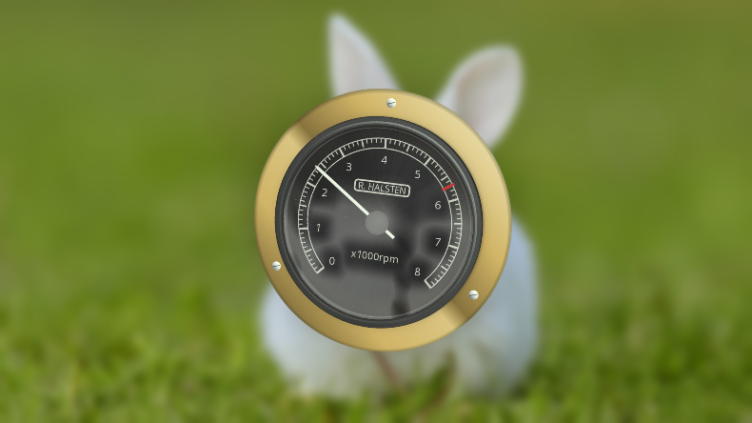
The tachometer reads 2400rpm
